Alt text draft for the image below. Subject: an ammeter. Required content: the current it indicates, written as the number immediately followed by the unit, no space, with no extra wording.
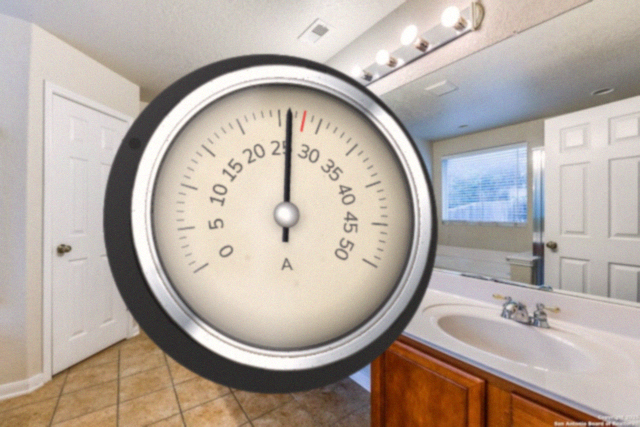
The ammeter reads 26A
